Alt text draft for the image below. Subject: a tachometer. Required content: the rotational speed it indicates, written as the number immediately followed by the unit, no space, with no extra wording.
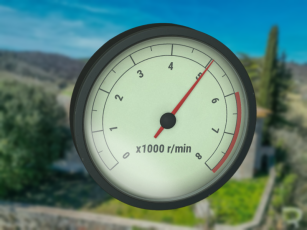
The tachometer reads 5000rpm
